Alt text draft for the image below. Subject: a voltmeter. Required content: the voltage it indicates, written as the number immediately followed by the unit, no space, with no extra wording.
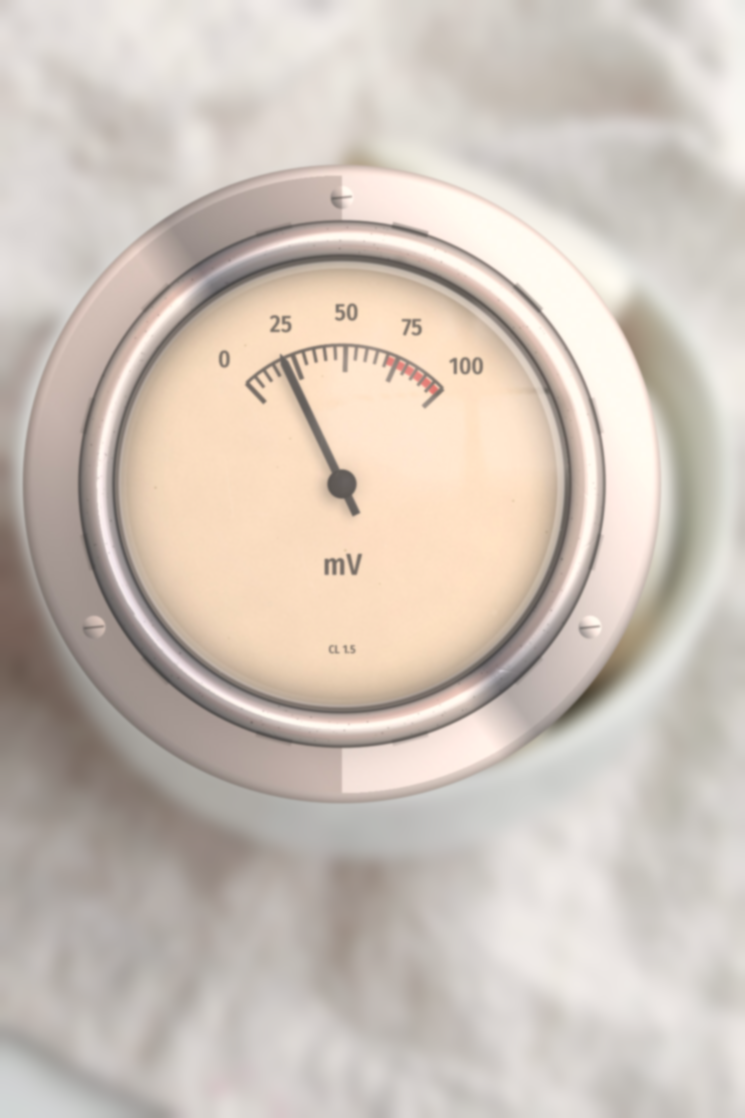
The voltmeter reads 20mV
